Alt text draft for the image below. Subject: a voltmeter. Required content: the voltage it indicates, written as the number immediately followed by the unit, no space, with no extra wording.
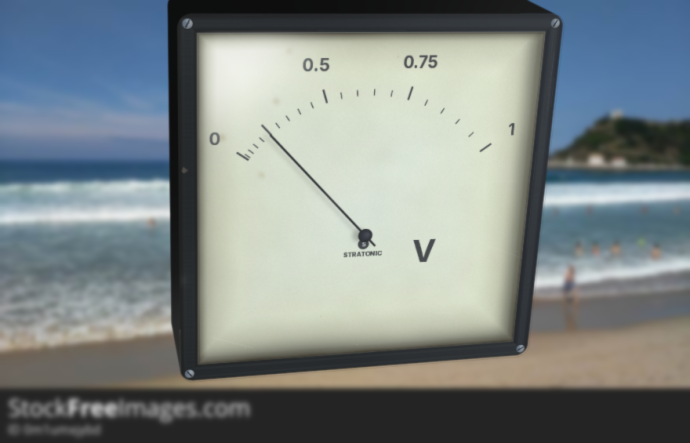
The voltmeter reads 0.25V
